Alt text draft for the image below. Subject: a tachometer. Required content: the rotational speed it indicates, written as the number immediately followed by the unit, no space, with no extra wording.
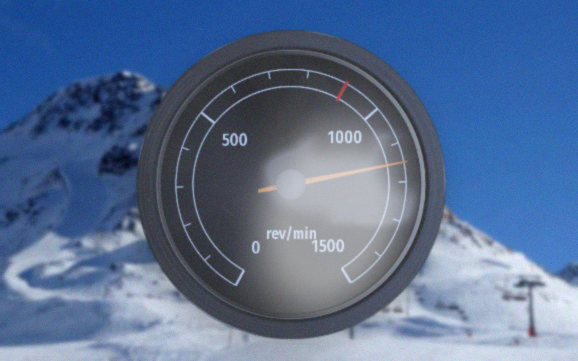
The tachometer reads 1150rpm
